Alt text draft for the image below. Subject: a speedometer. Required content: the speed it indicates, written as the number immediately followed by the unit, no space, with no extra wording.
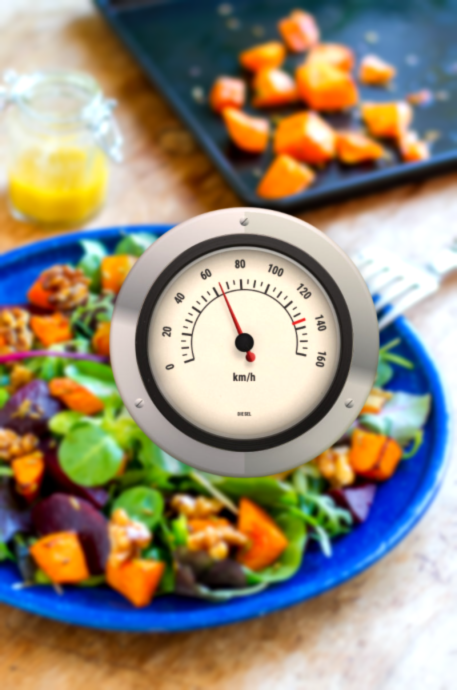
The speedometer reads 65km/h
